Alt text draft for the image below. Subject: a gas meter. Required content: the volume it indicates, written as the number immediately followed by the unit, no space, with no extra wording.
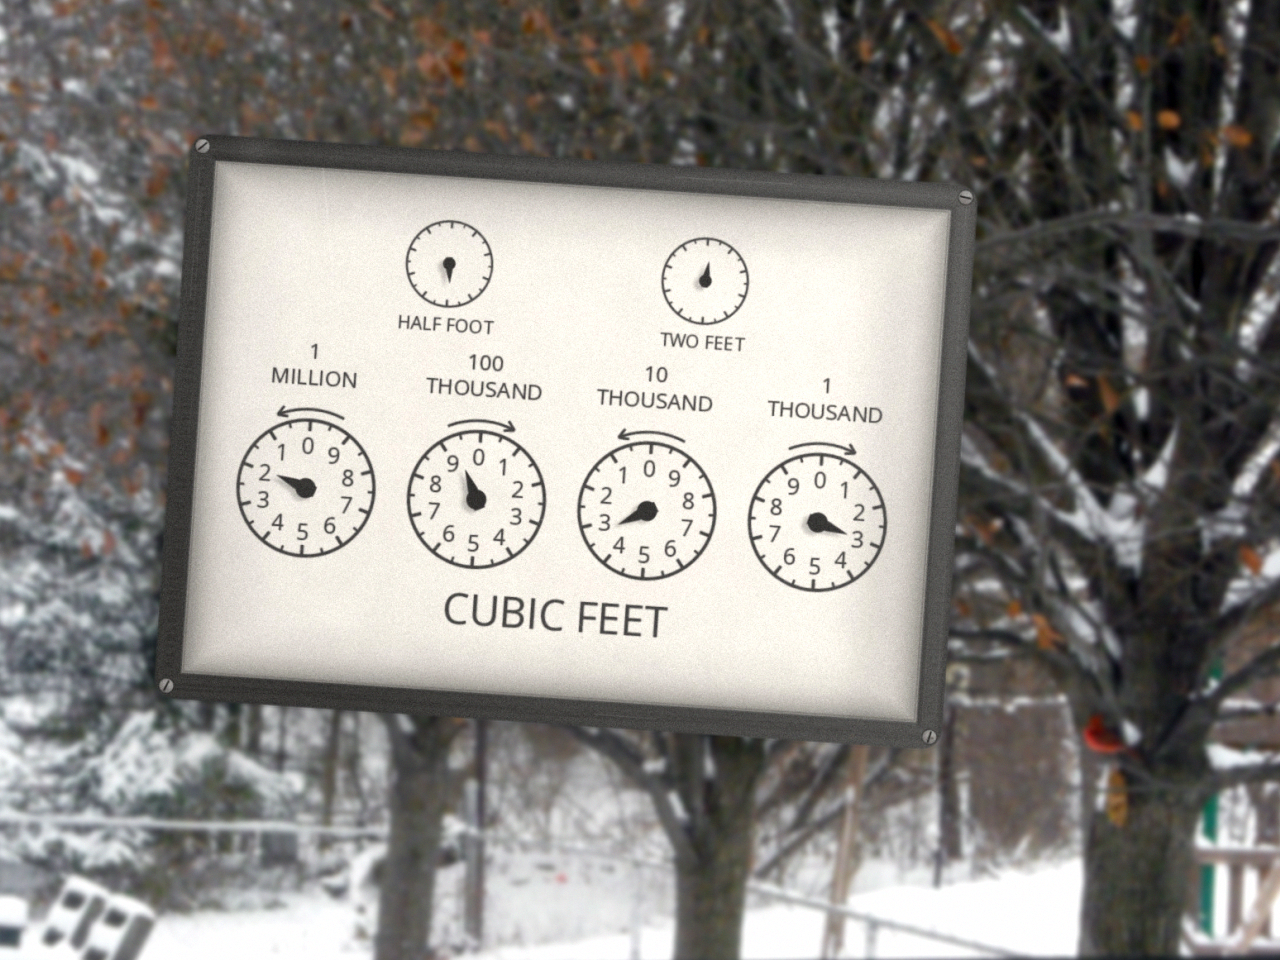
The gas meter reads 193300ft³
